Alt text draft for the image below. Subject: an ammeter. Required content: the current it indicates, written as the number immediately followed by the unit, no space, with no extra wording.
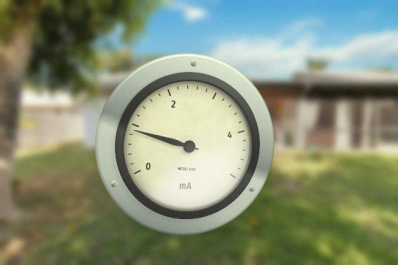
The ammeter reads 0.9mA
